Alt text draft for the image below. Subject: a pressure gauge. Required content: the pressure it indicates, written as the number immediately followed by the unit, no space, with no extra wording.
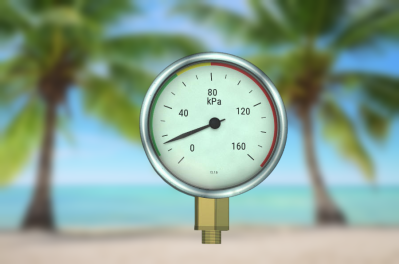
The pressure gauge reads 15kPa
